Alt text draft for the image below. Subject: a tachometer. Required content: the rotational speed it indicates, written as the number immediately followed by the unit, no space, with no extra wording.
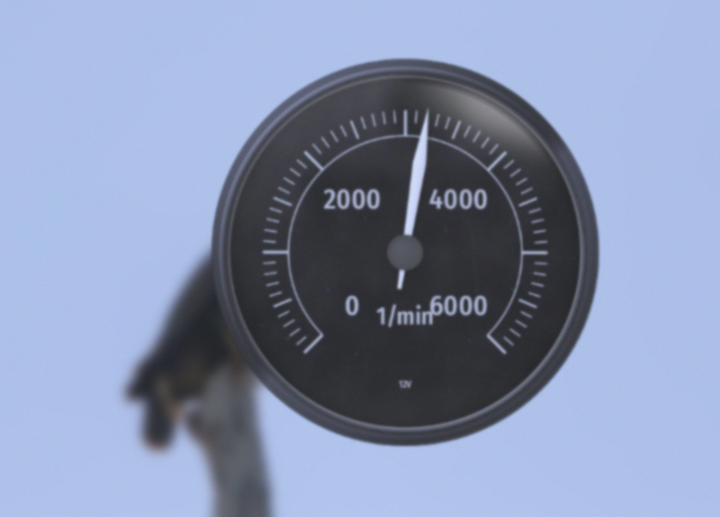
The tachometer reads 3200rpm
